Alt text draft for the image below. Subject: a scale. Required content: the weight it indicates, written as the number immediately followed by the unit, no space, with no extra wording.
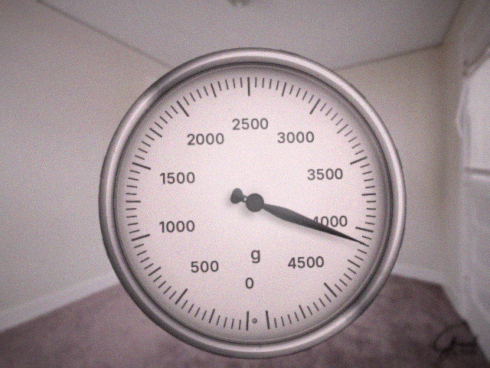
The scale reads 4100g
